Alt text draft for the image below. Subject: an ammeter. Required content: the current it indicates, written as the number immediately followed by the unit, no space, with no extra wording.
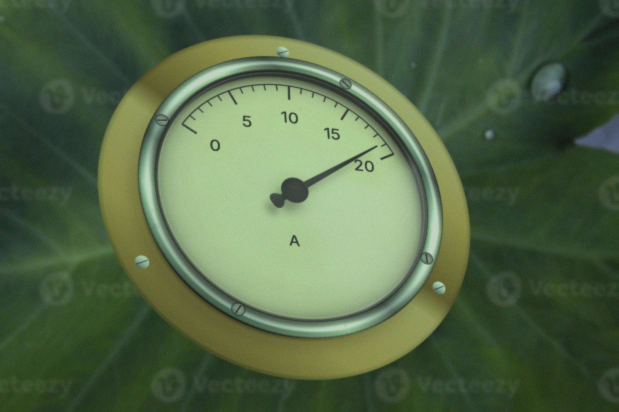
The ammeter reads 19A
